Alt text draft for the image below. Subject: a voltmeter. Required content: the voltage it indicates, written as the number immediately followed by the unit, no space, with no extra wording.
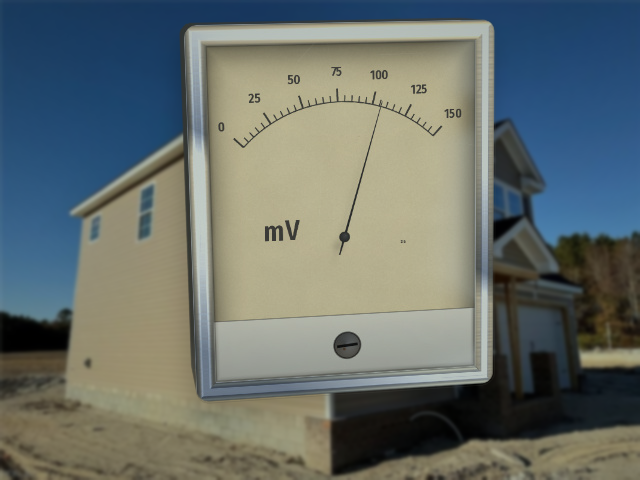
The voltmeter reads 105mV
